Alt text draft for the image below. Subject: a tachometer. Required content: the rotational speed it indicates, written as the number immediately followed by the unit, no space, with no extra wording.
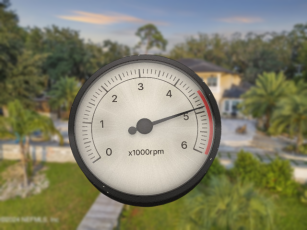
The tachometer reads 4900rpm
